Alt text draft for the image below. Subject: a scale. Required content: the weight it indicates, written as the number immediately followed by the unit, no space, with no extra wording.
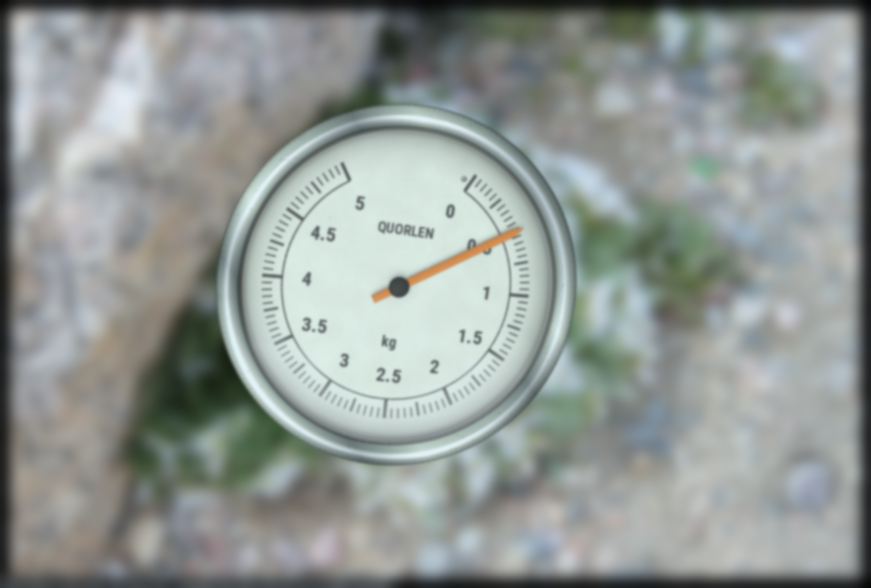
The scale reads 0.5kg
